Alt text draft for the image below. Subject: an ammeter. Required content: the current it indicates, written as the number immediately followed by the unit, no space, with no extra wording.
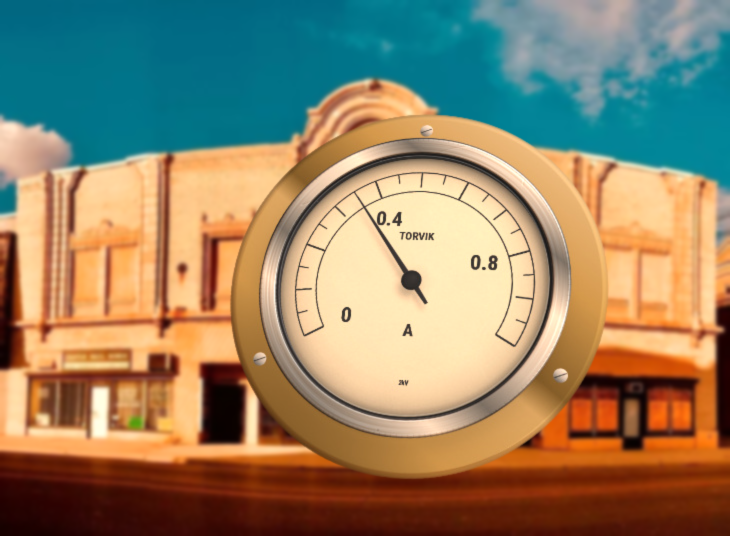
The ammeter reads 0.35A
